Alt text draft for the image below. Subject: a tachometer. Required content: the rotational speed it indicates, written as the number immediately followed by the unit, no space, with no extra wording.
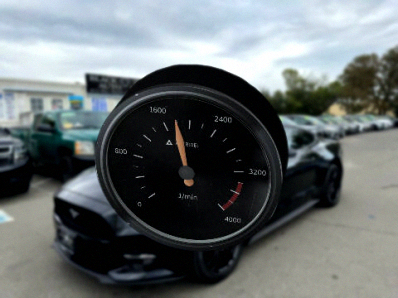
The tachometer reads 1800rpm
